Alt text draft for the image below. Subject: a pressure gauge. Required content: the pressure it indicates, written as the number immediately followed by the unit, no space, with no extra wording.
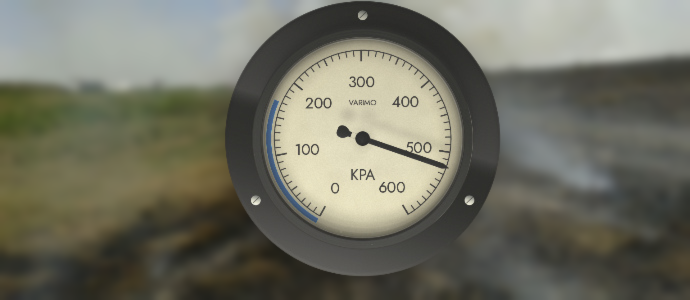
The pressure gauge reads 520kPa
